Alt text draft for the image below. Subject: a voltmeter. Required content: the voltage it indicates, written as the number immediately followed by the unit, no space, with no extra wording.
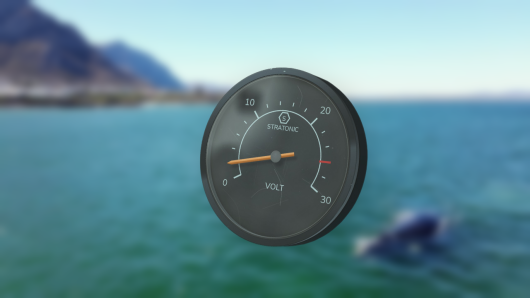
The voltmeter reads 2V
